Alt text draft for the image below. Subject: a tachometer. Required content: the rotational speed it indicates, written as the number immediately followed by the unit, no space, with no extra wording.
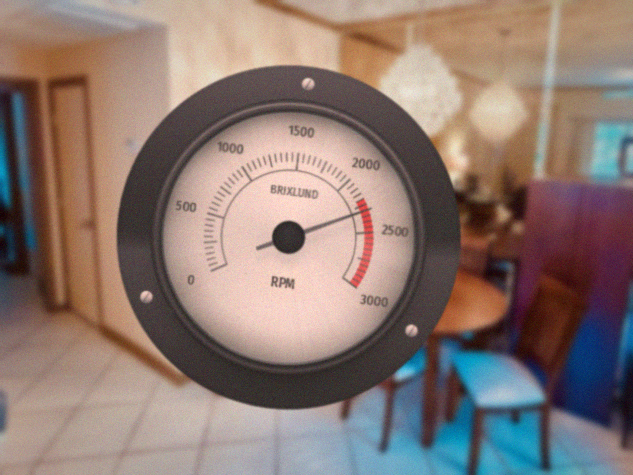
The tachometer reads 2300rpm
